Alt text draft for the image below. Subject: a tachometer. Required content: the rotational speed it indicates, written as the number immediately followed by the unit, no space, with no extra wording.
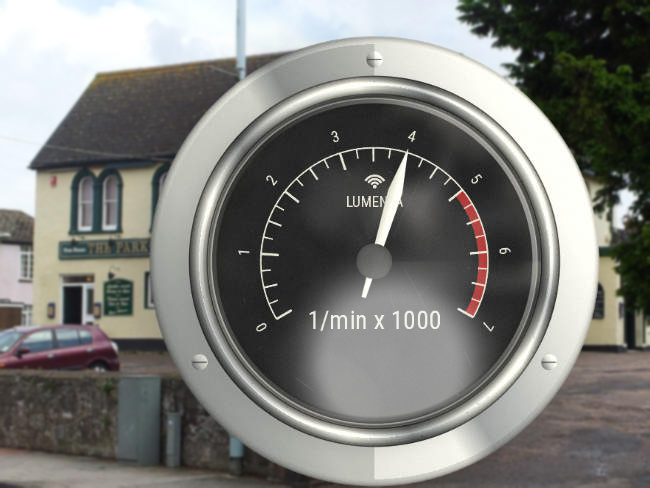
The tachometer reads 4000rpm
